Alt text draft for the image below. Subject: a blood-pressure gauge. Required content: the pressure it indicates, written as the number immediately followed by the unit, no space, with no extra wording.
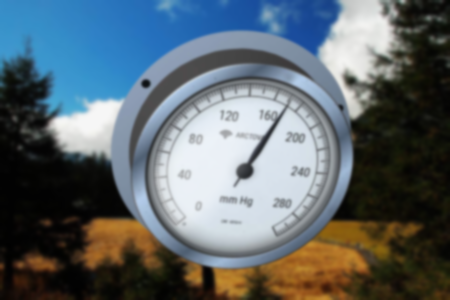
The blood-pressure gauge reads 170mmHg
